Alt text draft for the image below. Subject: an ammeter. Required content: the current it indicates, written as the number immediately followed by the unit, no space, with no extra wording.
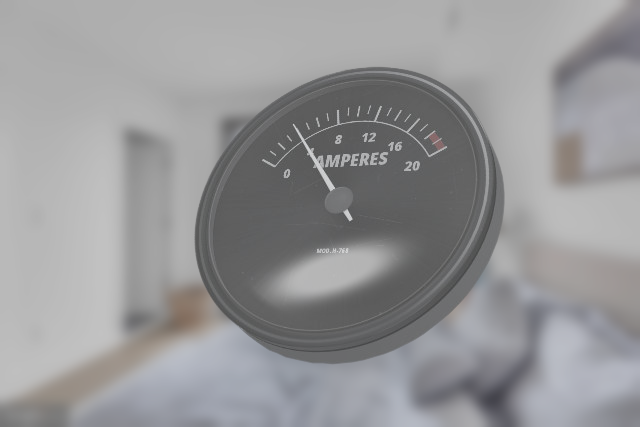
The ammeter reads 4A
